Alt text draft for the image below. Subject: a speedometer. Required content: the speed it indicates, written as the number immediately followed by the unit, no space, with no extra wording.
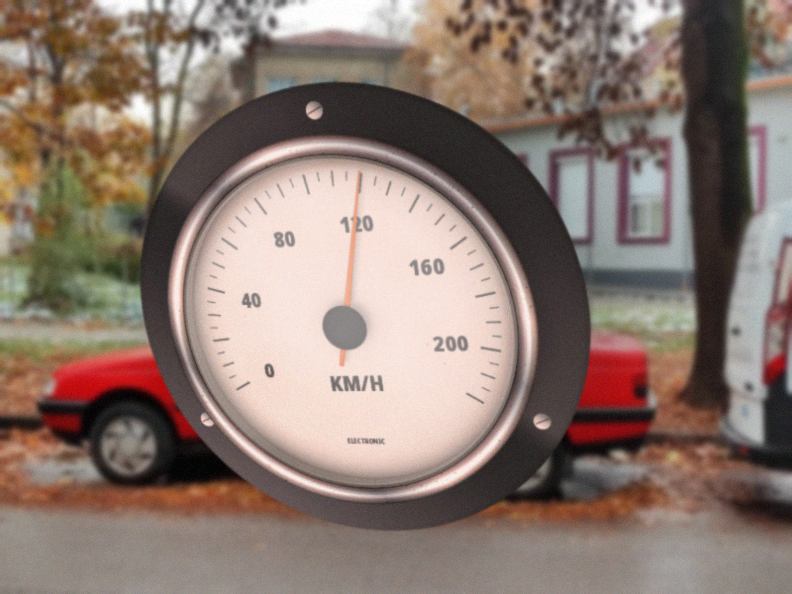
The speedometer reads 120km/h
